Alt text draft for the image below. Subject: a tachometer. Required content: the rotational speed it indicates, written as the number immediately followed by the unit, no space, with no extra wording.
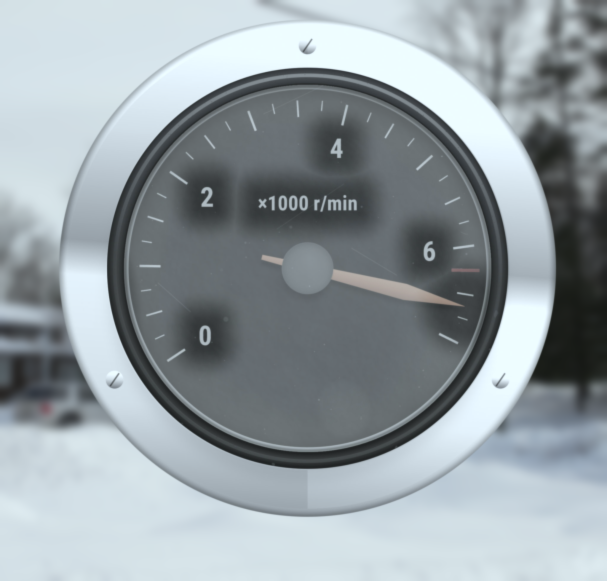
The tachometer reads 6625rpm
